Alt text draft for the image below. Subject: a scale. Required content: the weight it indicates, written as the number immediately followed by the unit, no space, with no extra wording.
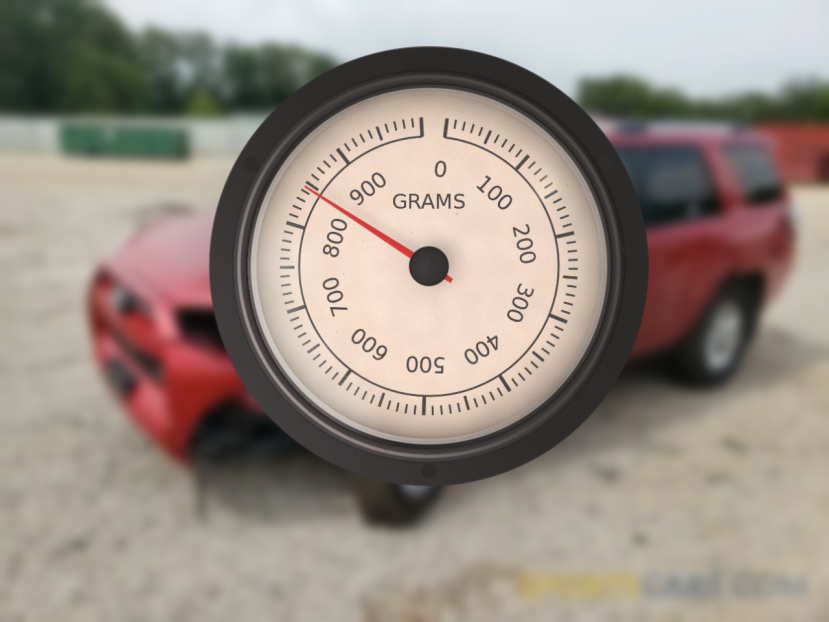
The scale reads 845g
